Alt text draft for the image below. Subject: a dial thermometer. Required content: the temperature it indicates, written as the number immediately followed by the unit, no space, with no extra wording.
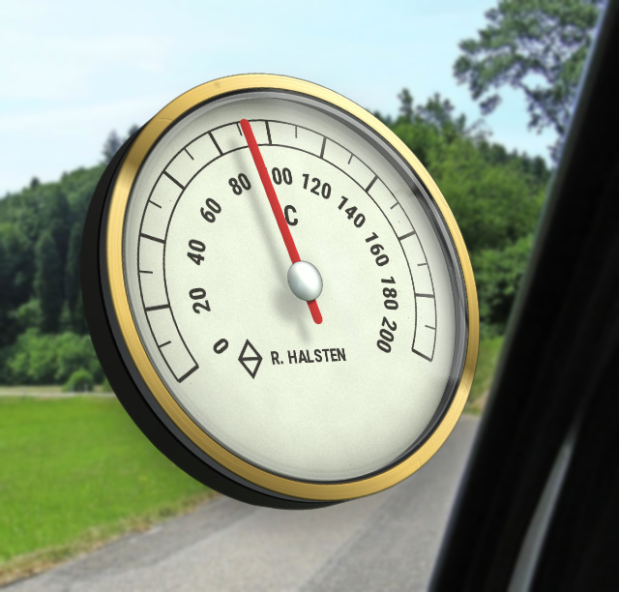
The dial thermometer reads 90°C
